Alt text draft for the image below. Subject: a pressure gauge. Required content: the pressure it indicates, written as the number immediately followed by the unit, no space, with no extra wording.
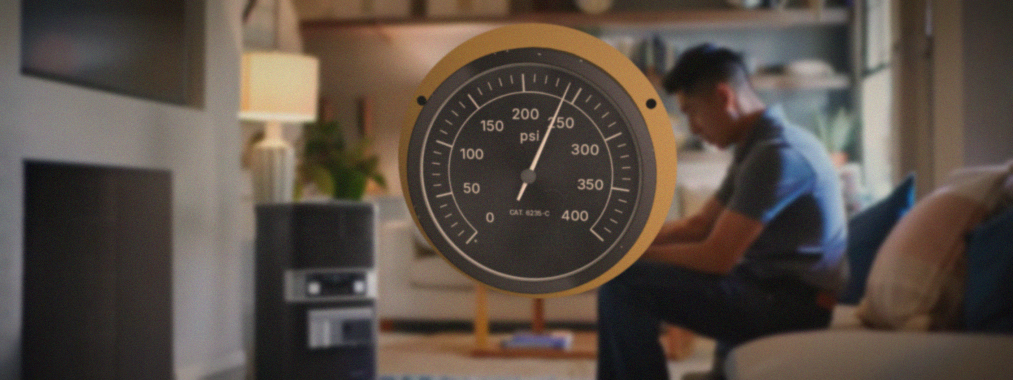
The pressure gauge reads 240psi
